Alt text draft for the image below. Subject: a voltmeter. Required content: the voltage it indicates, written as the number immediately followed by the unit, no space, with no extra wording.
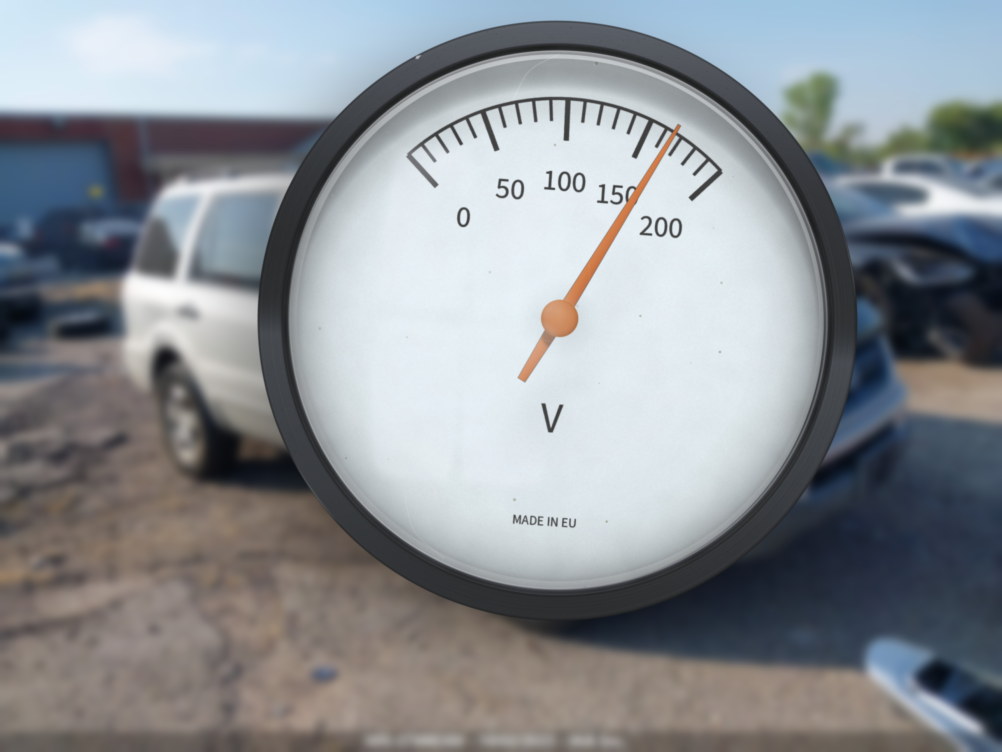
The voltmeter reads 165V
